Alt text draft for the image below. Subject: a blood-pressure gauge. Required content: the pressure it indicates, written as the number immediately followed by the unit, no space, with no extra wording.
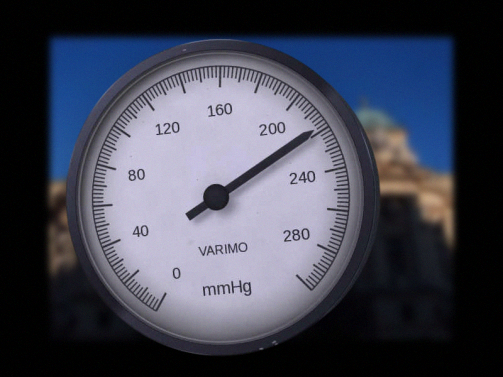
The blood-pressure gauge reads 218mmHg
